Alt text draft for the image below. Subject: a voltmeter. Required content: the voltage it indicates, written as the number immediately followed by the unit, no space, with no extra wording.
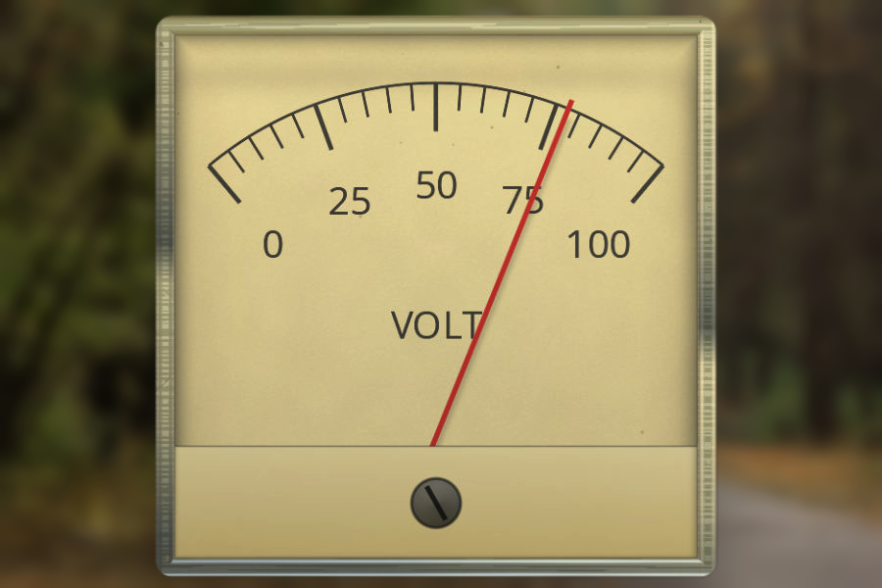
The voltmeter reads 77.5V
